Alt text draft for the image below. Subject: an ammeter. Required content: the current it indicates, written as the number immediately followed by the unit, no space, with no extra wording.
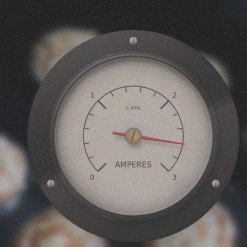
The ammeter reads 2.6A
